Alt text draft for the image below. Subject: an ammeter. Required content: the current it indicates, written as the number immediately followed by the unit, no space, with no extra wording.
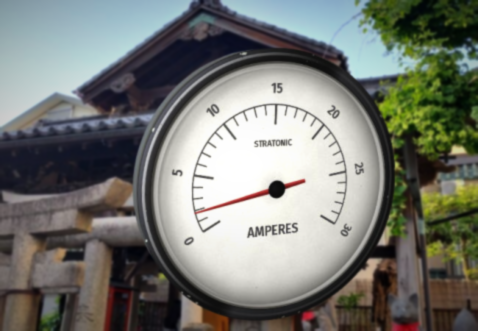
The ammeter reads 2A
